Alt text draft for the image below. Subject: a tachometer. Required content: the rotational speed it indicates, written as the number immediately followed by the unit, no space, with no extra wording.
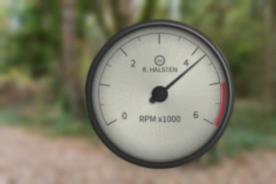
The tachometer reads 4250rpm
